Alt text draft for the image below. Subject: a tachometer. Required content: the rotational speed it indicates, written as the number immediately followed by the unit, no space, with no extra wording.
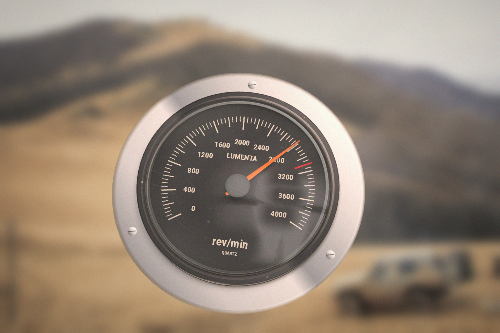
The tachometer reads 2800rpm
